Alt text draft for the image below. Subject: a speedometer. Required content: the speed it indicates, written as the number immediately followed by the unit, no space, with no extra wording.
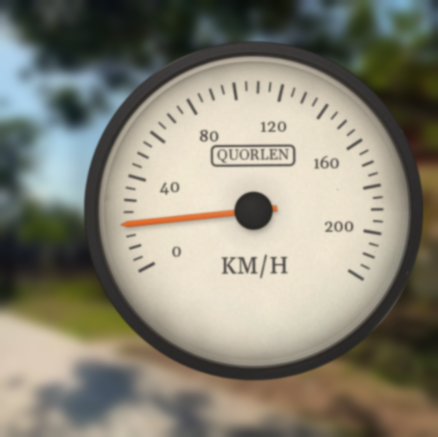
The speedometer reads 20km/h
